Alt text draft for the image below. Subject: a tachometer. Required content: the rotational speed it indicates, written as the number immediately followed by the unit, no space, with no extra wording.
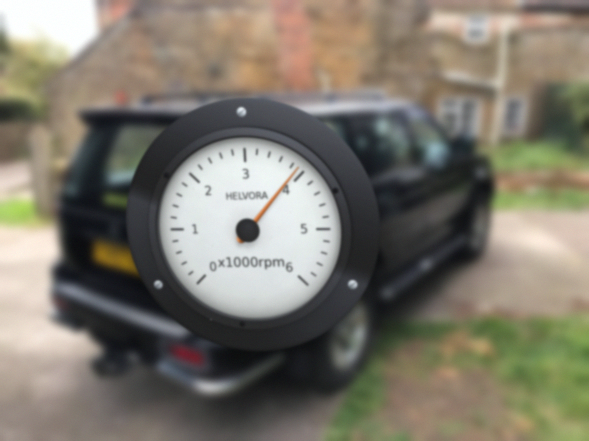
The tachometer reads 3900rpm
